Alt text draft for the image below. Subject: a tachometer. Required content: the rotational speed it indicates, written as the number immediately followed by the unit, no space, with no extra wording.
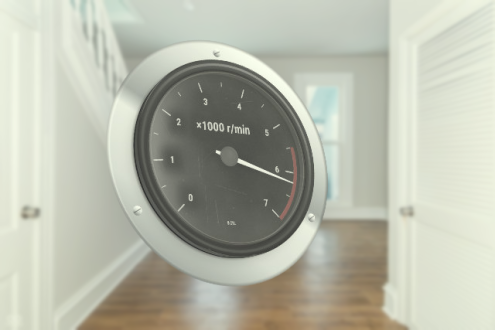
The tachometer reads 6250rpm
